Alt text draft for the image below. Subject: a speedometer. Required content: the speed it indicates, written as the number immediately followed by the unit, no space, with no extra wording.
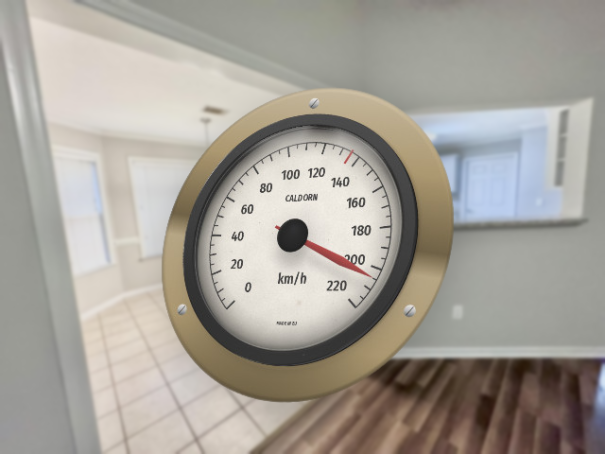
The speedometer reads 205km/h
